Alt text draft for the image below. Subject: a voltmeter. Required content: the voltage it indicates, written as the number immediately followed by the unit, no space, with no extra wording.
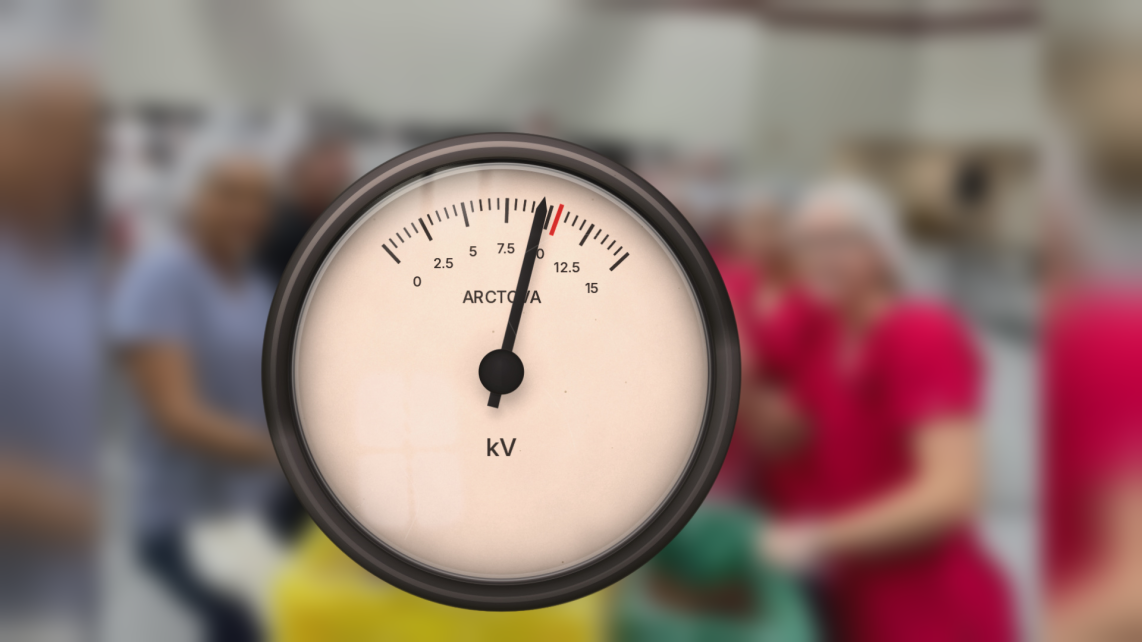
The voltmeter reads 9.5kV
